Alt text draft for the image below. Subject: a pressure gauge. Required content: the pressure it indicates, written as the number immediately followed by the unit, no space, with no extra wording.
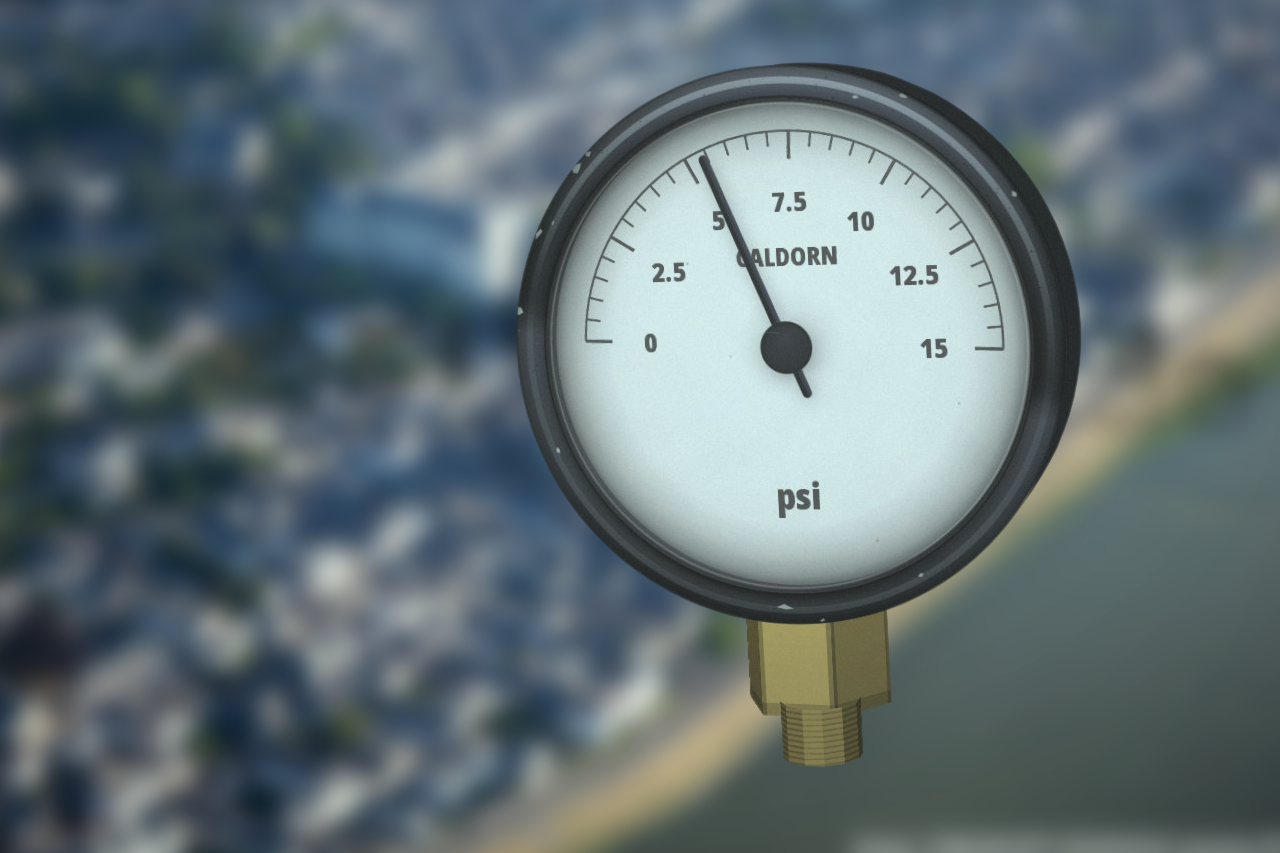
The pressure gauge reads 5.5psi
